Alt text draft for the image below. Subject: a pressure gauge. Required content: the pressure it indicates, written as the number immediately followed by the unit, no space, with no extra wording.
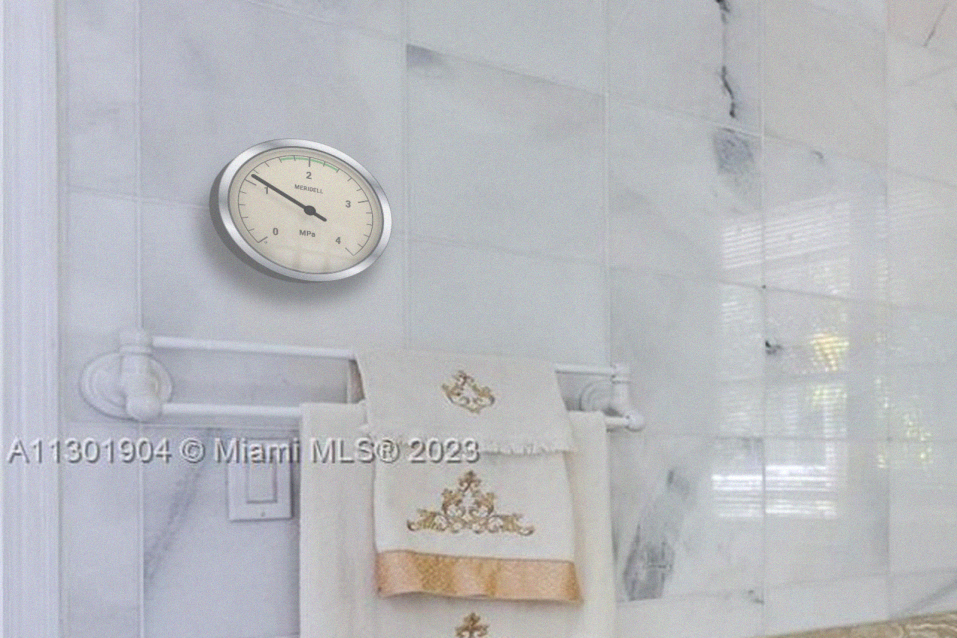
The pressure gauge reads 1.1MPa
